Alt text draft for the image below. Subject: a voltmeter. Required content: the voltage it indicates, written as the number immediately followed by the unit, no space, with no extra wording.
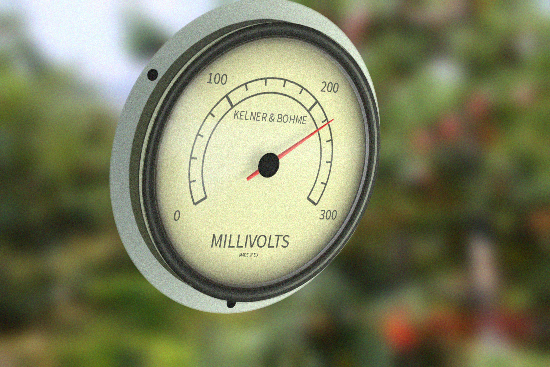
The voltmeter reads 220mV
